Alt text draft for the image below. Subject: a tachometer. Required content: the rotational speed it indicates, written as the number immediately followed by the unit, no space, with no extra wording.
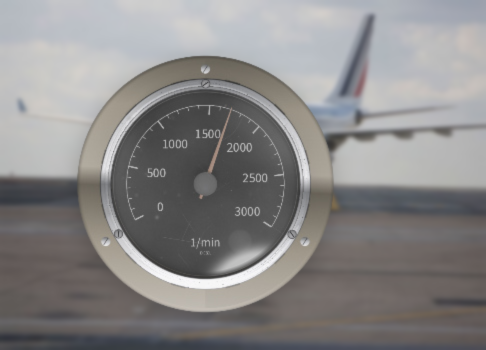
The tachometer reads 1700rpm
